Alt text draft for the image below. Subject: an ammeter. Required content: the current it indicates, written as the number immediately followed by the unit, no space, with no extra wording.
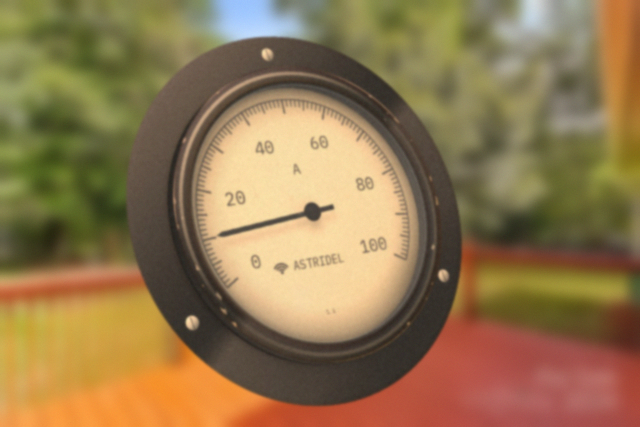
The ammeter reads 10A
